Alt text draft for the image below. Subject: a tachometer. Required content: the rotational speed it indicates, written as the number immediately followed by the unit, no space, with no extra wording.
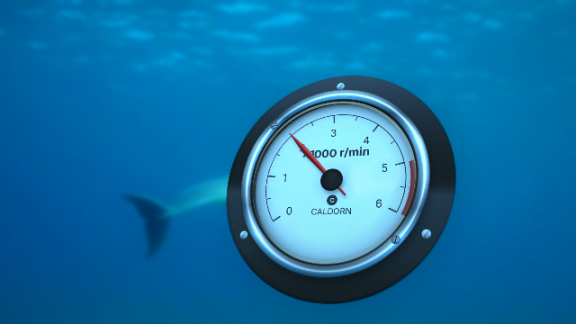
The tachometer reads 2000rpm
